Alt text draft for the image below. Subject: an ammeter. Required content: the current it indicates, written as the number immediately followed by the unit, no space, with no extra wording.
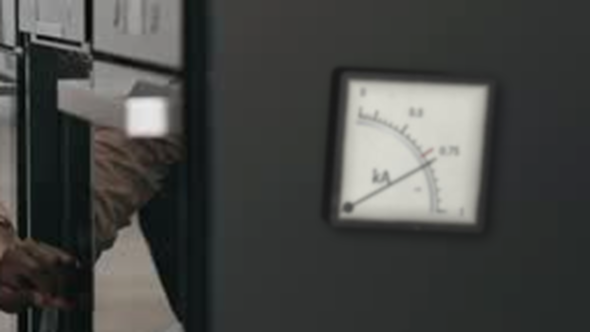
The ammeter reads 0.75kA
